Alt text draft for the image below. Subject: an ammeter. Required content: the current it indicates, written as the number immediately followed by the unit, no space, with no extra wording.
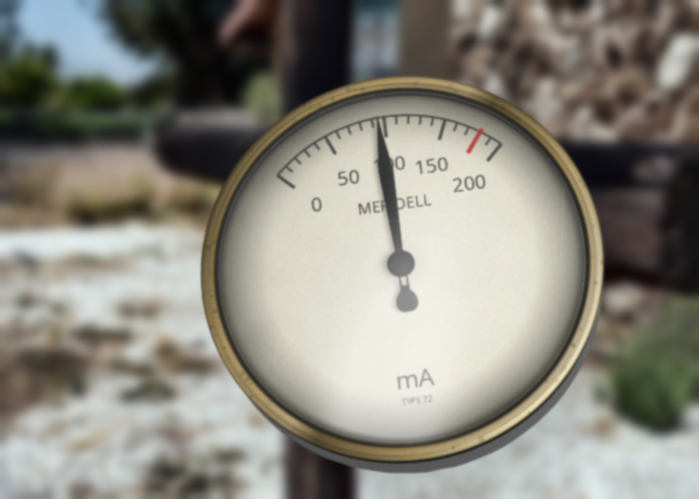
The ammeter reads 95mA
